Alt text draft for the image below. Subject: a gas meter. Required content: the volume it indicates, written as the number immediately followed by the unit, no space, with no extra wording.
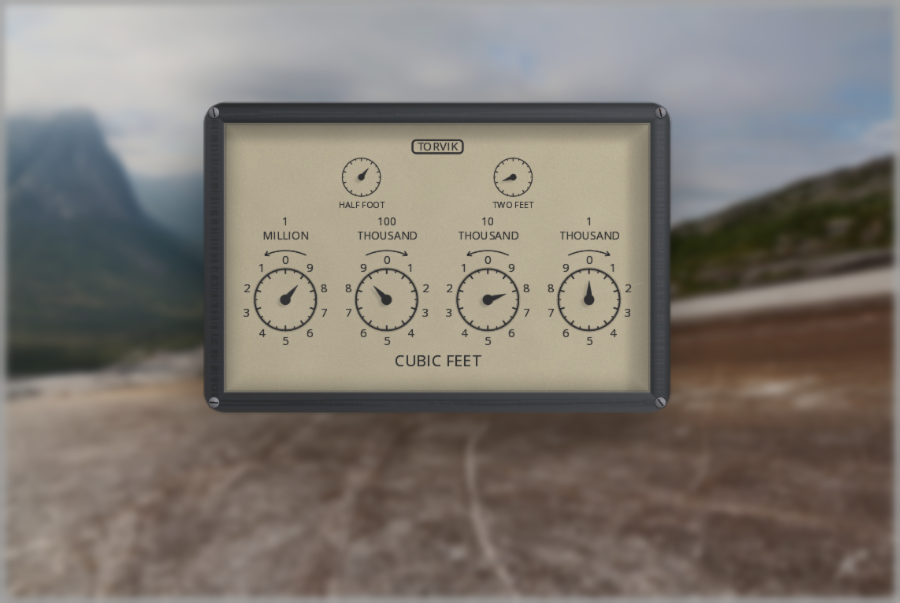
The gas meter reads 888000ft³
